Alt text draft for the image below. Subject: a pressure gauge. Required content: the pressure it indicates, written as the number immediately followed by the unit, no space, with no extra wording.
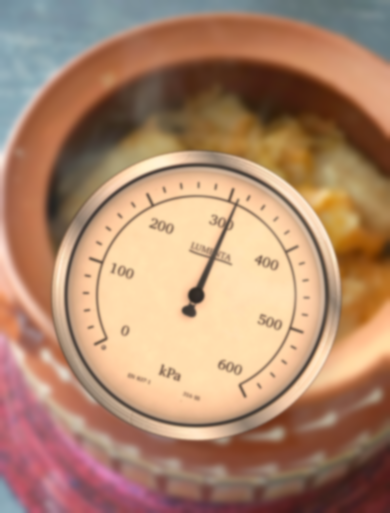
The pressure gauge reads 310kPa
